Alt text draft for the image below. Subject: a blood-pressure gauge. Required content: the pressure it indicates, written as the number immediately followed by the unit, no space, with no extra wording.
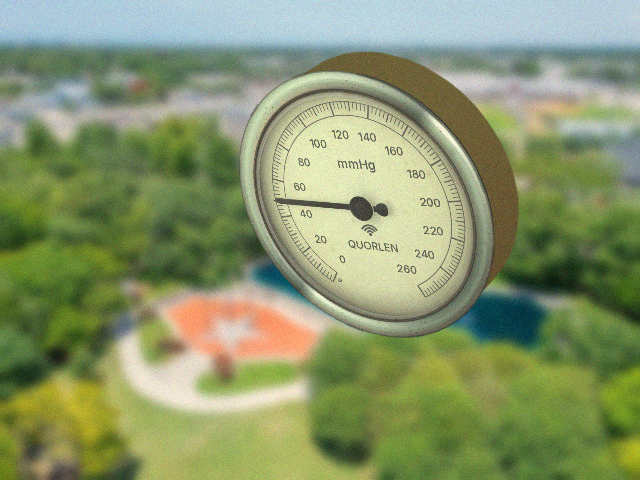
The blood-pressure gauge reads 50mmHg
